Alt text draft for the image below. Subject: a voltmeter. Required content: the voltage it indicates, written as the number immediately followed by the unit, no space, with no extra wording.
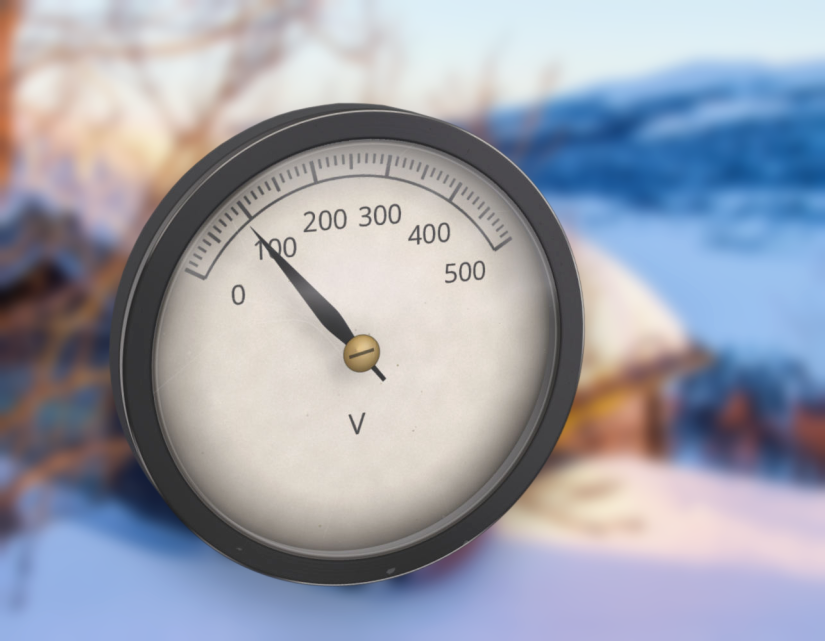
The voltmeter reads 90V
